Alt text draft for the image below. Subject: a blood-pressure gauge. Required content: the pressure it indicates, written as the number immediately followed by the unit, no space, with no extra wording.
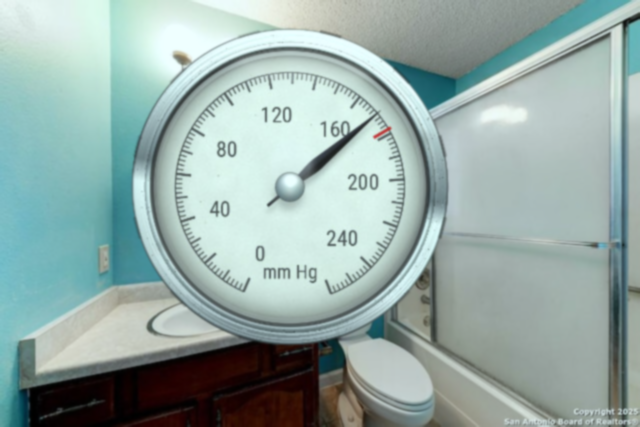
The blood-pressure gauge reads 170mmHg
